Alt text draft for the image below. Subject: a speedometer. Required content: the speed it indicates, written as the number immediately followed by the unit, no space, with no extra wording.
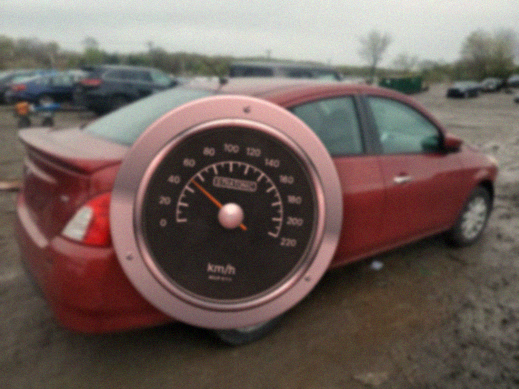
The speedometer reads 50km/h
